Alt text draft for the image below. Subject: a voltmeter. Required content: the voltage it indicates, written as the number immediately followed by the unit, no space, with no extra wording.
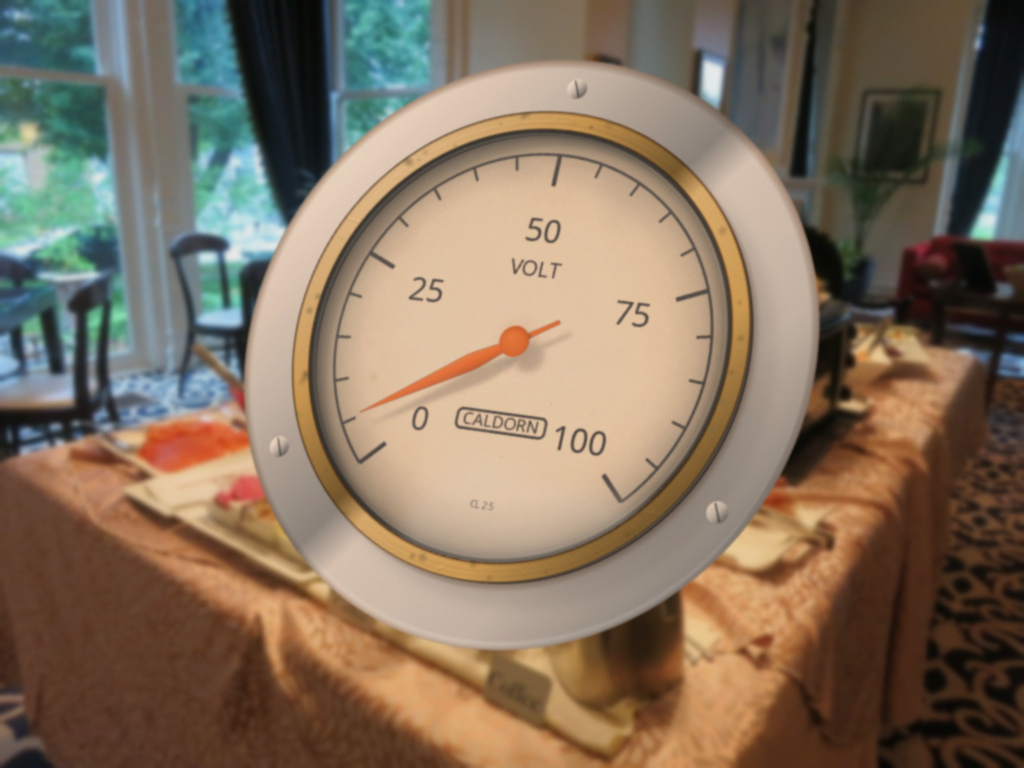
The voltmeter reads 5V
